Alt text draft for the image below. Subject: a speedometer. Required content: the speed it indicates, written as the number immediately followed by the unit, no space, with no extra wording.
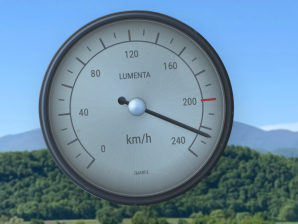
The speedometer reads 225km/h
